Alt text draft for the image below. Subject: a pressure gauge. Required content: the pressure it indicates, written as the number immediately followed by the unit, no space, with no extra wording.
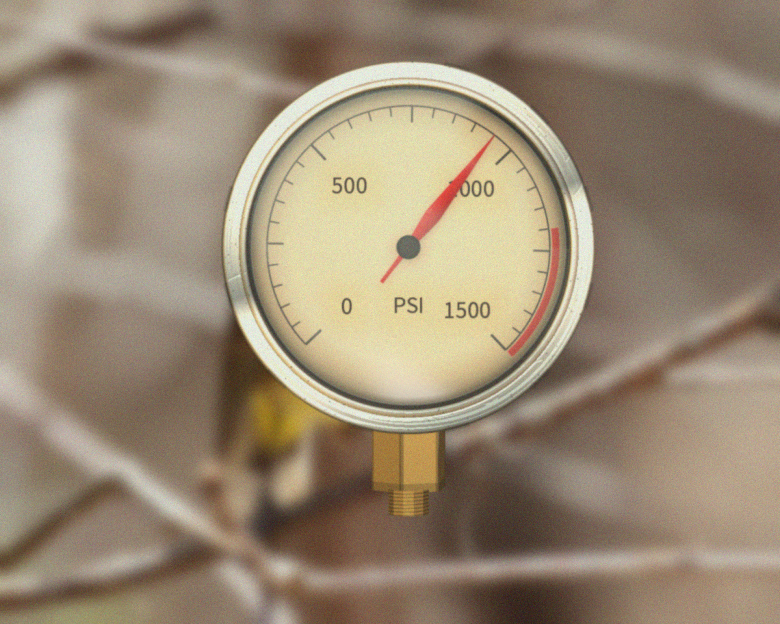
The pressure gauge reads 950psi
